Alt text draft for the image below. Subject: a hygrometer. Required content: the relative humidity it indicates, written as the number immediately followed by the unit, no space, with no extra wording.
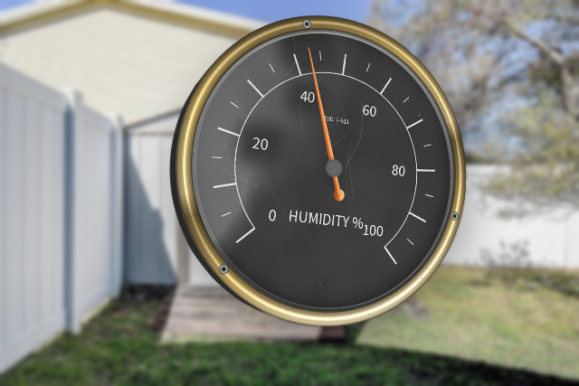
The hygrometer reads 42.5%
